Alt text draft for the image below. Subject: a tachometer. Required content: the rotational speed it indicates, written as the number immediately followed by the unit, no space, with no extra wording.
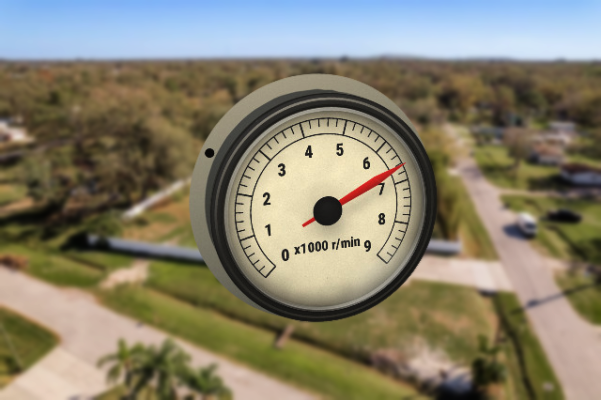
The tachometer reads 6600rpm
